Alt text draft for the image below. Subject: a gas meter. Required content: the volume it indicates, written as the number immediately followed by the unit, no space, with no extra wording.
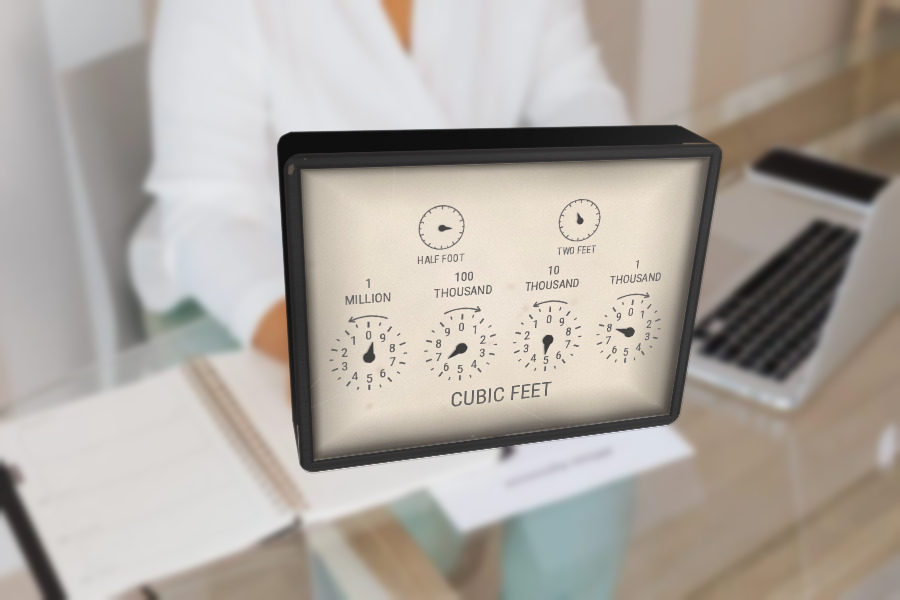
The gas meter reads 964800ft³
